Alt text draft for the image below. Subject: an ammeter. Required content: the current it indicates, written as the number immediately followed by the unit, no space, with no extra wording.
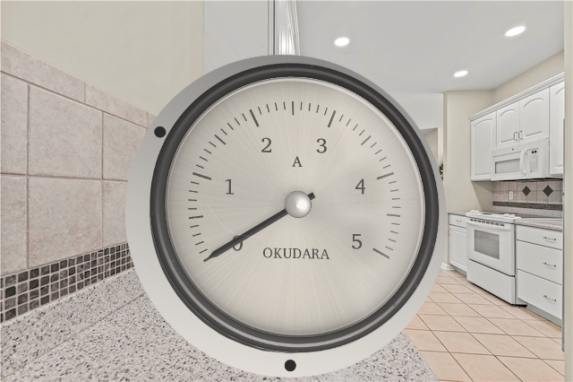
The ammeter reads 0A
